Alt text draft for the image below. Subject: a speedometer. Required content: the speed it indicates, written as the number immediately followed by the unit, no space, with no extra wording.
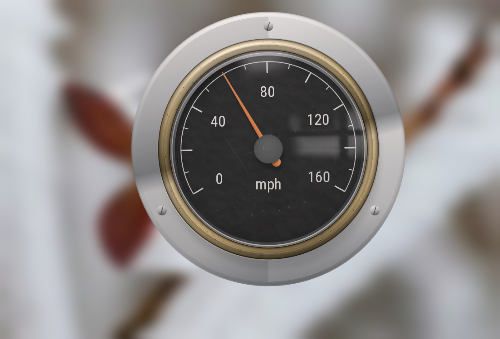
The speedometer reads 60mph
